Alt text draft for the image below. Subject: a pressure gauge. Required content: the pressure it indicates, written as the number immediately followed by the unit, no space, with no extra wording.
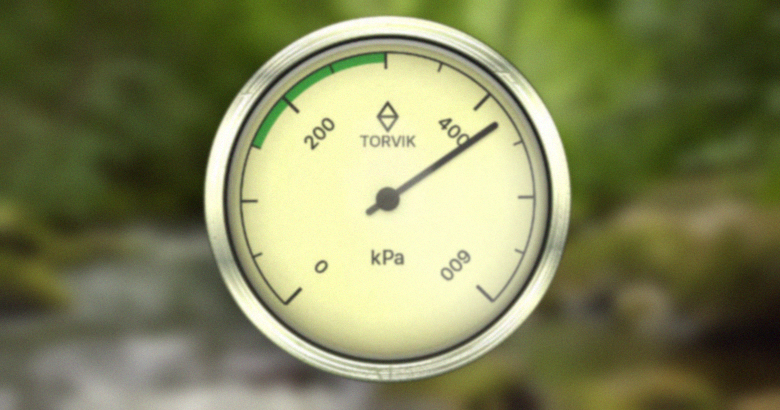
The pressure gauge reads 425kPa
